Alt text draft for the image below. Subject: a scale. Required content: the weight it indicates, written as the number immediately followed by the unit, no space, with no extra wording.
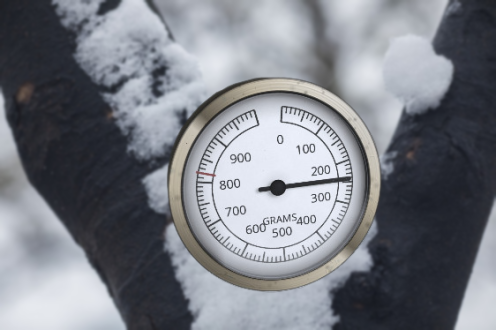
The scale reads 240g
